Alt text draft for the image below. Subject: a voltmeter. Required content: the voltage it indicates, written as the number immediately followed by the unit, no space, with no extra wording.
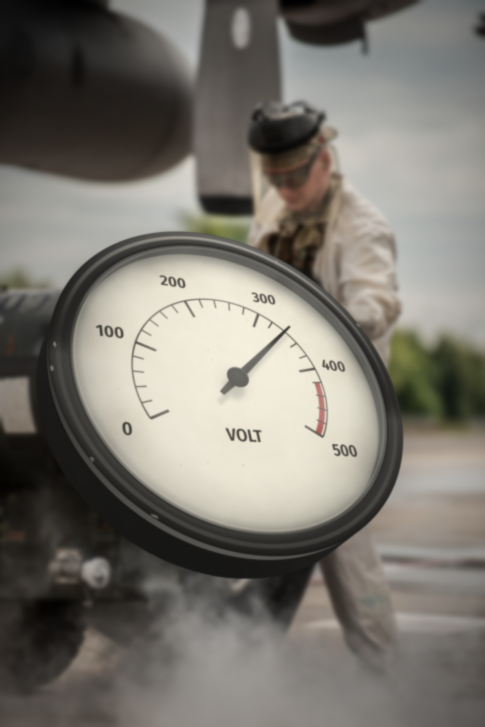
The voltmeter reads 340V
